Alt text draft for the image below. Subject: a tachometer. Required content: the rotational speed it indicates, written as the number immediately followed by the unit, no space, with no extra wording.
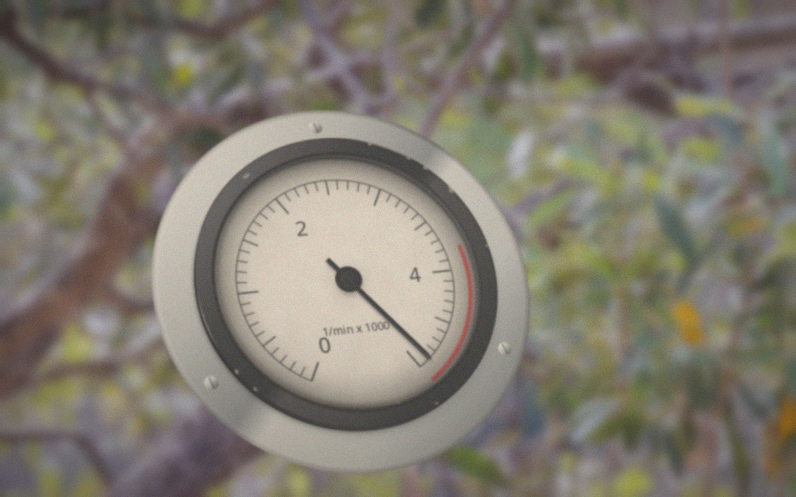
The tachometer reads 4900rpm
